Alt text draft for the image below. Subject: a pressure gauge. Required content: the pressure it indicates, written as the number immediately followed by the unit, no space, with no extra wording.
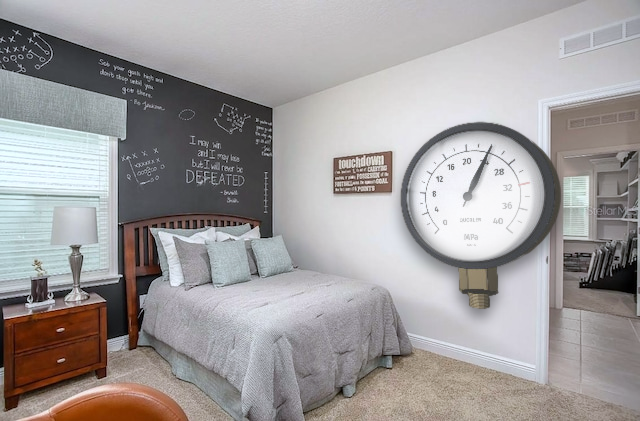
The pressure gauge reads 24MPa
